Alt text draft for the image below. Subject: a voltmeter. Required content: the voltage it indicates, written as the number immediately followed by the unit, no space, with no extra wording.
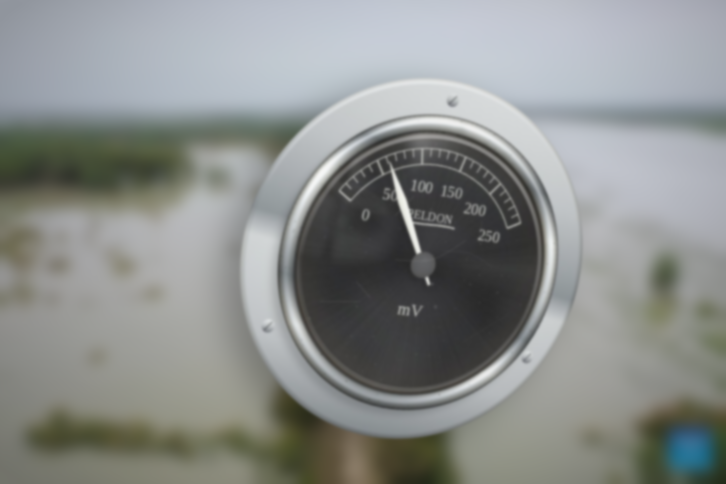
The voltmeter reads 60mV
